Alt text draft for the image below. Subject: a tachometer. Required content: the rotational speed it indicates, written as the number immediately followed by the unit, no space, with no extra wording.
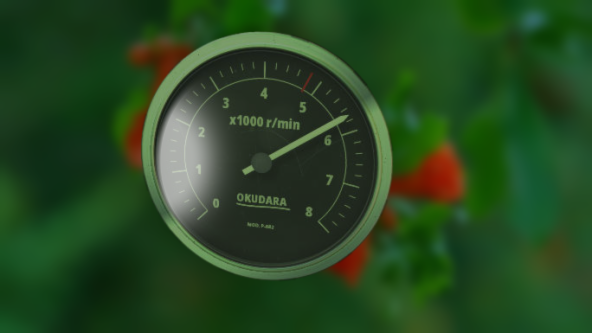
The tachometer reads 5700rpm
